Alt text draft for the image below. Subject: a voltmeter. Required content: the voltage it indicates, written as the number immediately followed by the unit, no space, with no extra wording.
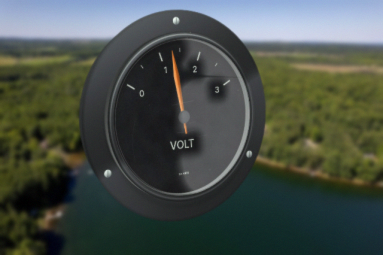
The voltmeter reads 1.25V
